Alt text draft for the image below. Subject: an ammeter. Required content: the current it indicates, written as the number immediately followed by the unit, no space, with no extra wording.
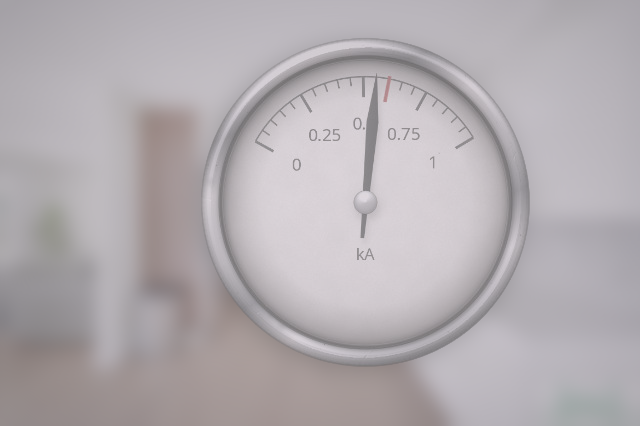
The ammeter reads 0.55kA
